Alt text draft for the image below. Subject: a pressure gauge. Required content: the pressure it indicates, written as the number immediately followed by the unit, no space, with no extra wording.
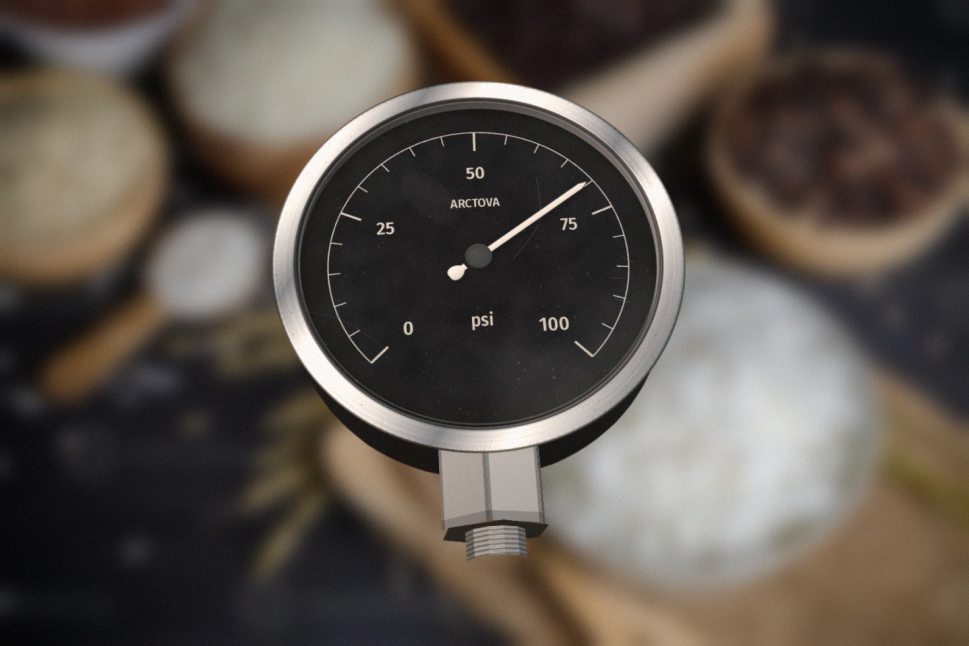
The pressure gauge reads 70psi
